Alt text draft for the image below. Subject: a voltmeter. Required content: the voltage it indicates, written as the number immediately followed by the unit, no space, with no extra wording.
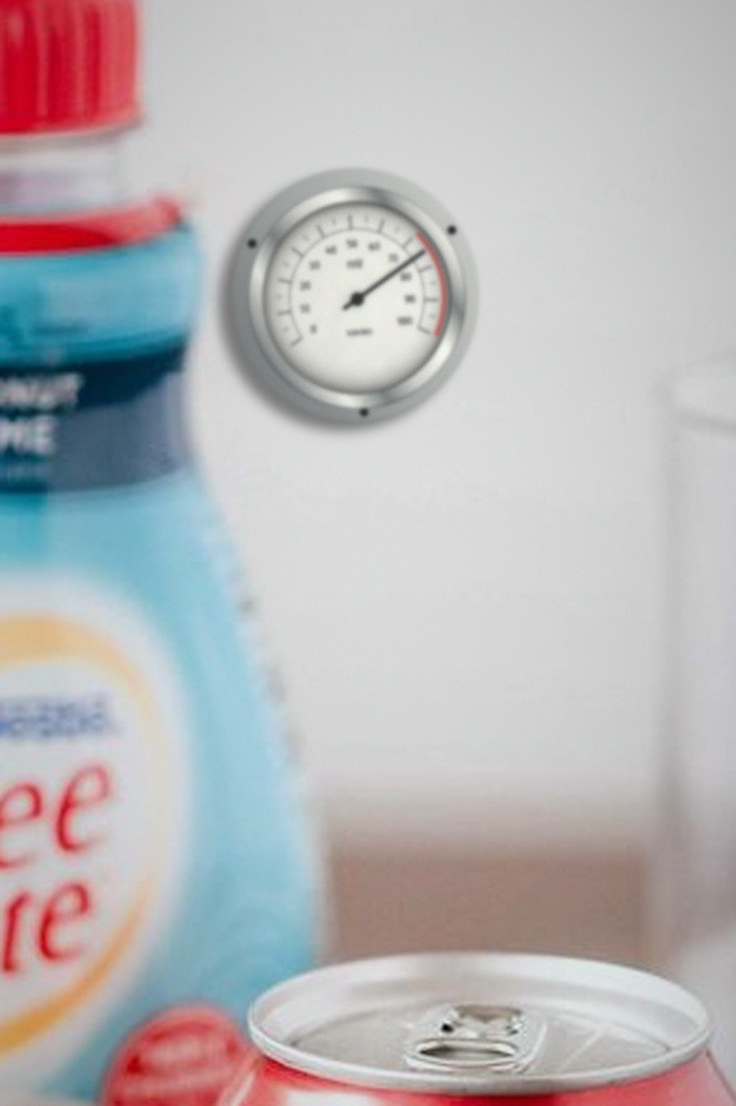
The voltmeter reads 75mV
